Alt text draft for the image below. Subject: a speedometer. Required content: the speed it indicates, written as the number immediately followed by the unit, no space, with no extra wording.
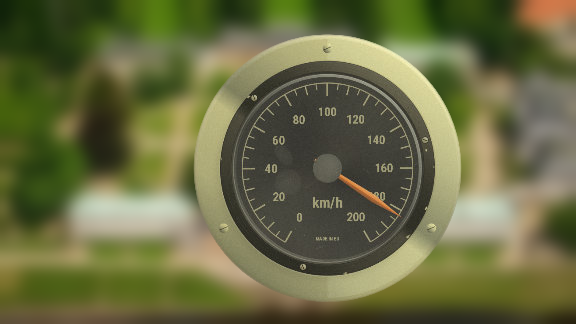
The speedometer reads 182.5km/h
